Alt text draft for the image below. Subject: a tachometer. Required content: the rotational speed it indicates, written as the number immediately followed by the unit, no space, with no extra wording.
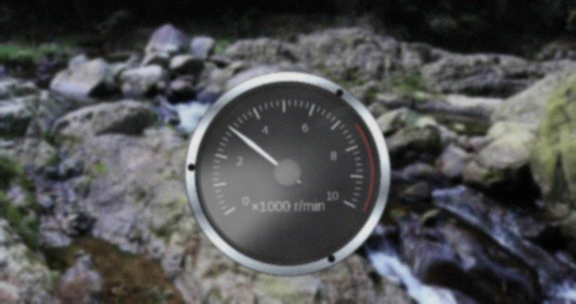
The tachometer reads 3000rpm
